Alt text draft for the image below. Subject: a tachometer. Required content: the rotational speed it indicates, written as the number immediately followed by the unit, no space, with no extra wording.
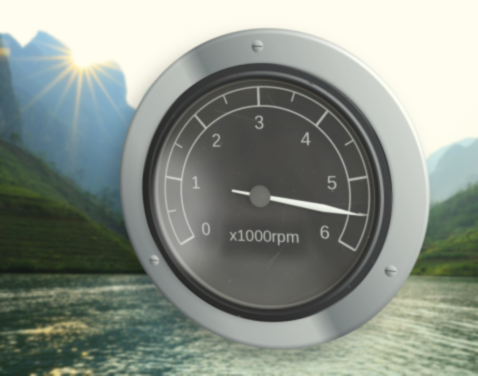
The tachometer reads 5500rpm
